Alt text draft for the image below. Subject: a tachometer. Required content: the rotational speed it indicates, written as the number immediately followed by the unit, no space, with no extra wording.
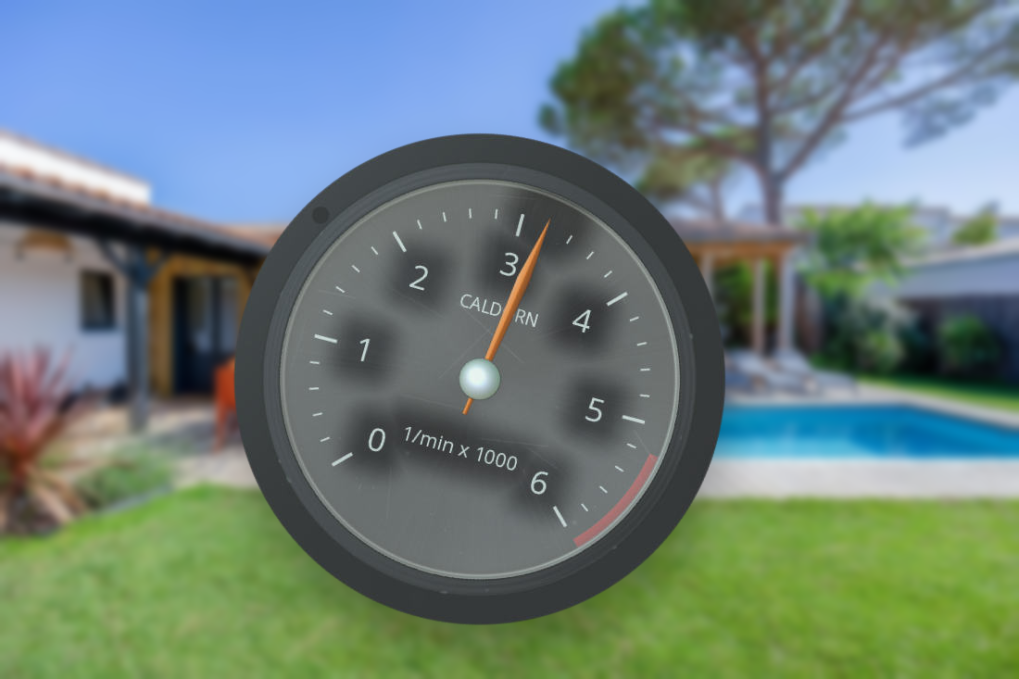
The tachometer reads 3200rpm
